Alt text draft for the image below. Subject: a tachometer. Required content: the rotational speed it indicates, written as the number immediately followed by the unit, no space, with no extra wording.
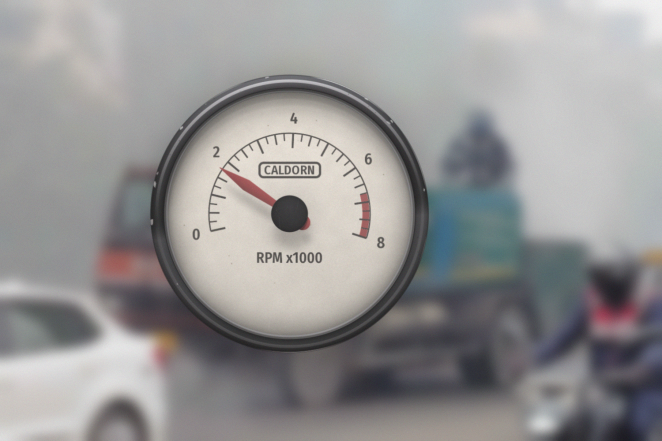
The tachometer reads 1750rpm
